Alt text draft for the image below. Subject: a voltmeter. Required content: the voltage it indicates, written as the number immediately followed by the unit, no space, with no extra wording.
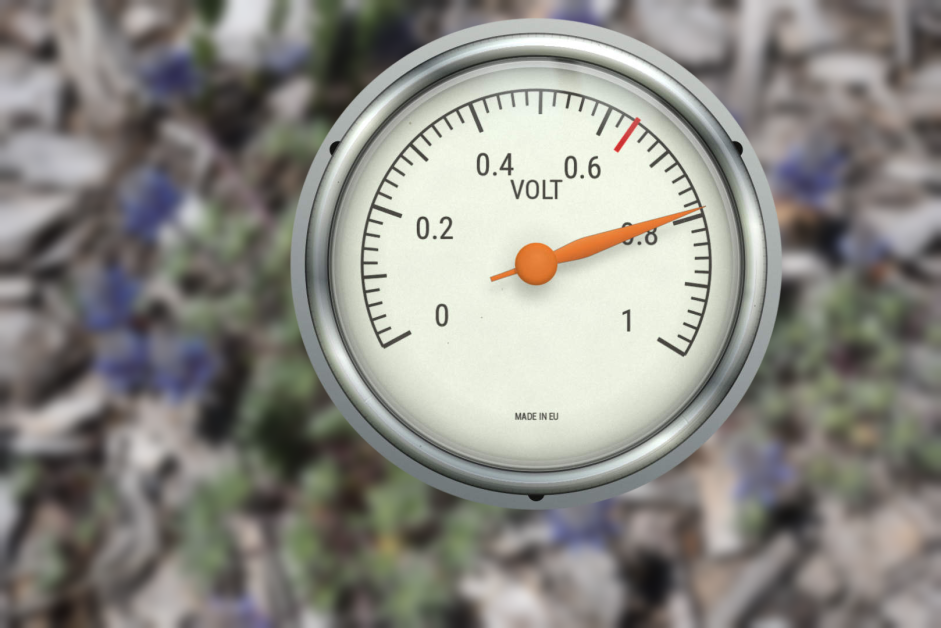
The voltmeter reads 0.79V
